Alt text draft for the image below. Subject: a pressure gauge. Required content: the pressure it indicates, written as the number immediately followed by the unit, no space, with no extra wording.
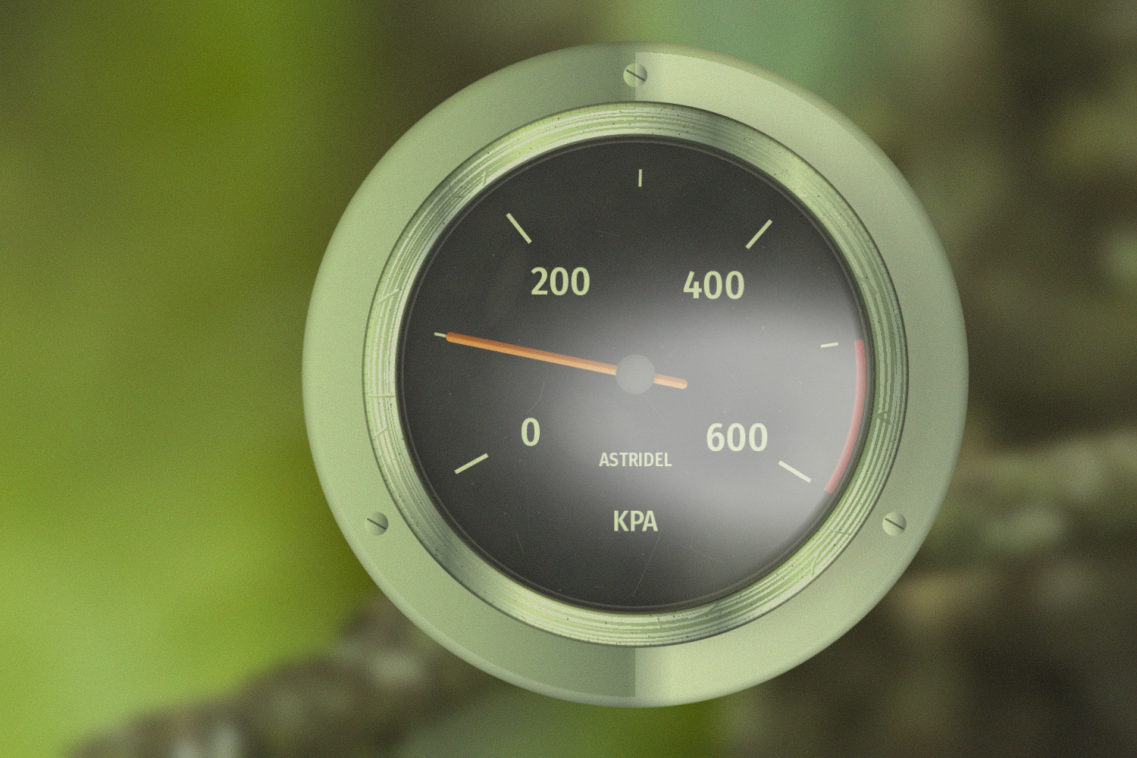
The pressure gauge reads 100kPa
